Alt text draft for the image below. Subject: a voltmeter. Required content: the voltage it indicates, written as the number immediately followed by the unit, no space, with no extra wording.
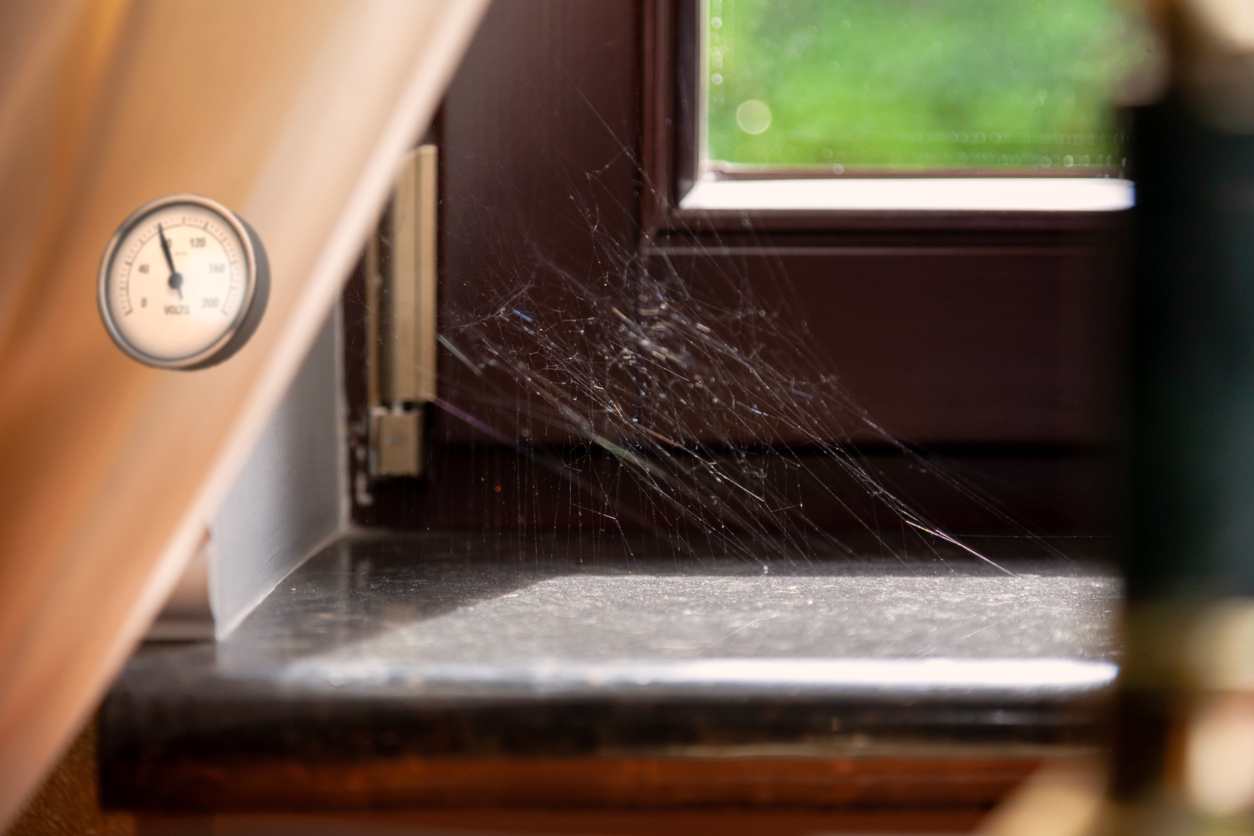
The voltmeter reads 80V
